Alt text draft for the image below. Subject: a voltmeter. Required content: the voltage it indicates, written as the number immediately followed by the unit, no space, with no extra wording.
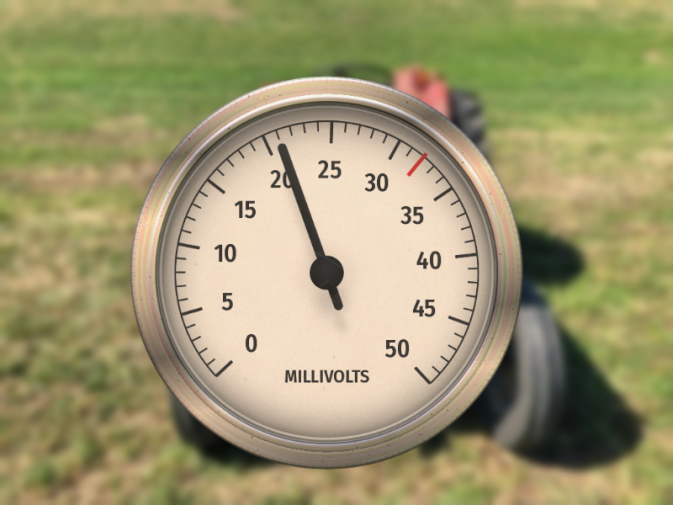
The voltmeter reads 21mV
